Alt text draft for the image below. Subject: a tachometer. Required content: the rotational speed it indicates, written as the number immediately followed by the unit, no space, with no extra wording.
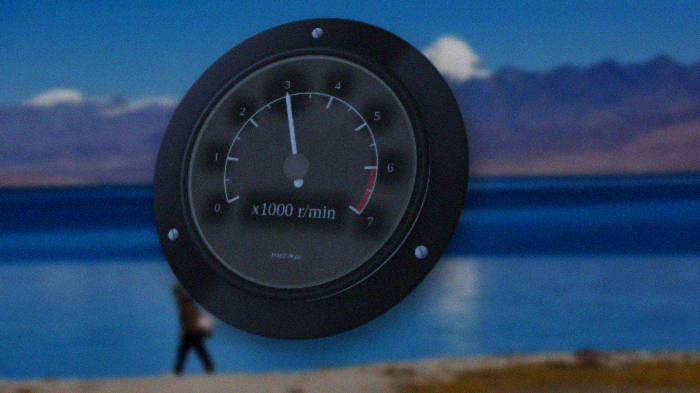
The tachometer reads 3000rpm
